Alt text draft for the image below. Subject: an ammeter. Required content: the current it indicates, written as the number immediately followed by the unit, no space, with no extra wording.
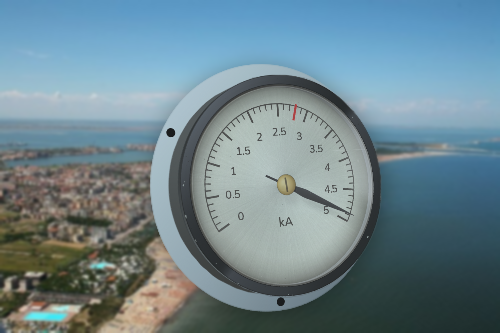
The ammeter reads 4.9kA
